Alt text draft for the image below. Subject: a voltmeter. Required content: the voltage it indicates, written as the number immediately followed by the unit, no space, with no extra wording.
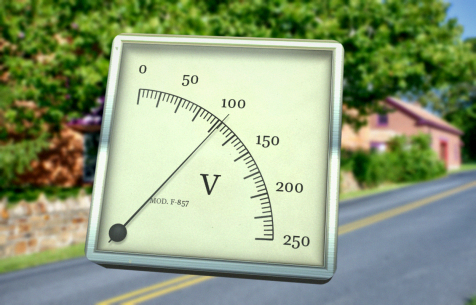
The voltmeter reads 105V
